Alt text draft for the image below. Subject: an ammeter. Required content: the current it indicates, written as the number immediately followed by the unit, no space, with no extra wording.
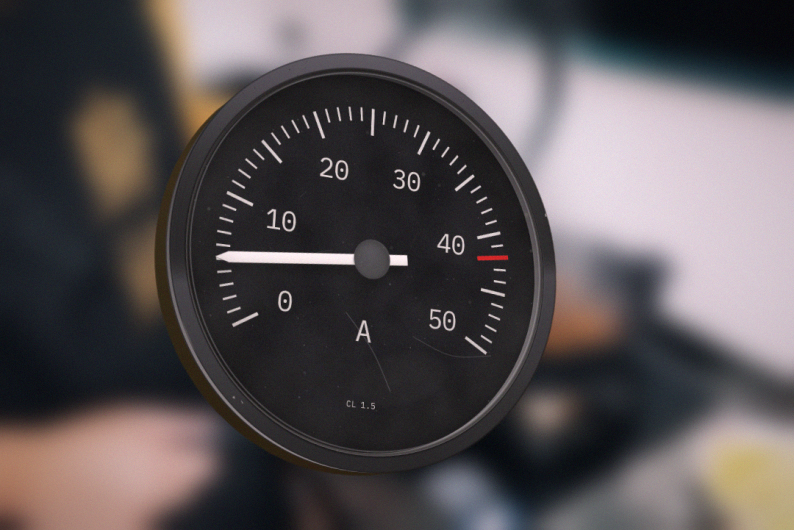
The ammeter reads 5A
